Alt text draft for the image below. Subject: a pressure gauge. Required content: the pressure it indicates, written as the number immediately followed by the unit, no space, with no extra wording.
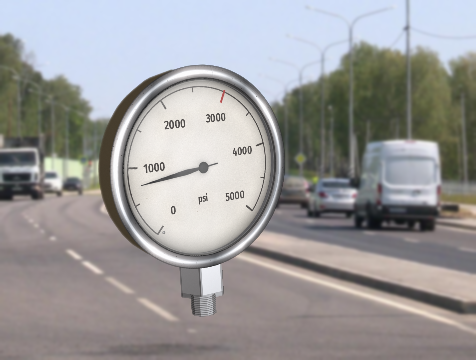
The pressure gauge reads 750psi
